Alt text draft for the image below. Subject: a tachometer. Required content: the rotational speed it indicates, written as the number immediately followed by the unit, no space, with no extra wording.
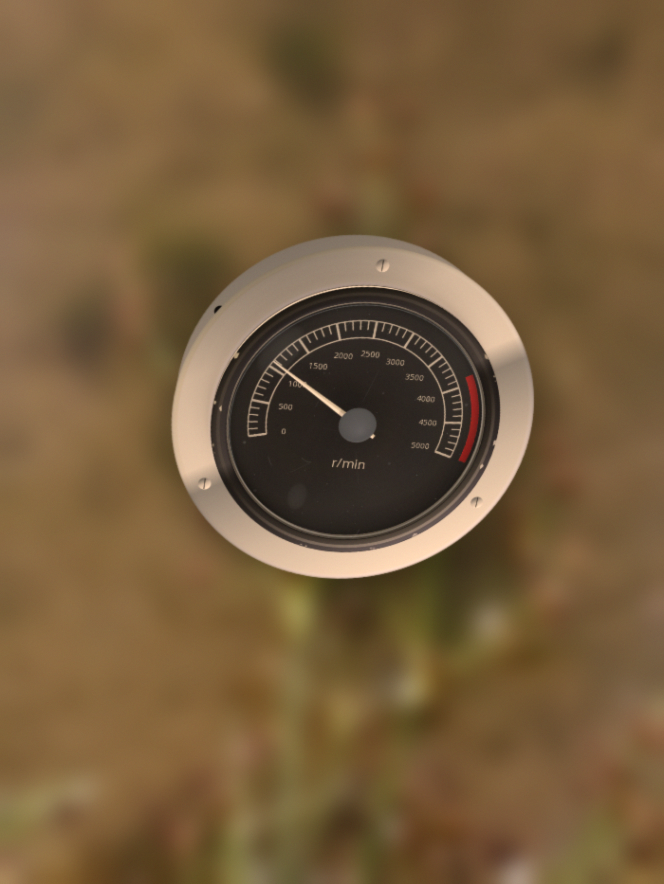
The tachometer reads 1100rpm
